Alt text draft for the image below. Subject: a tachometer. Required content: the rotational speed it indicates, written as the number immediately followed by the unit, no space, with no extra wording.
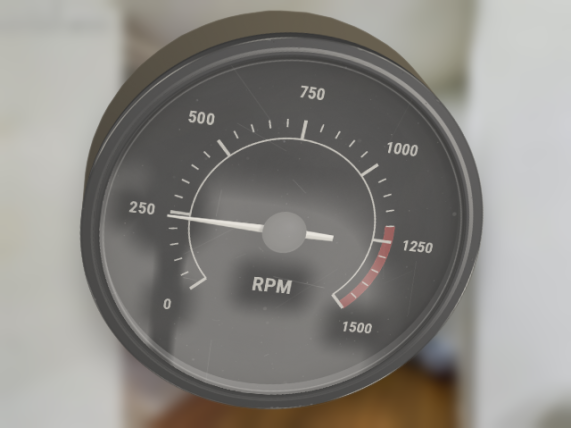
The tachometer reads 250rpm
